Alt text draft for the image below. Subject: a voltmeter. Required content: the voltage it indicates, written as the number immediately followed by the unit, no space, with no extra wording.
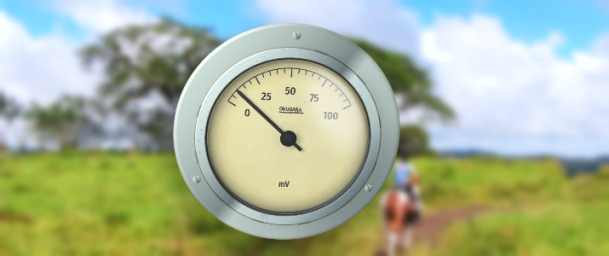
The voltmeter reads 10mV
